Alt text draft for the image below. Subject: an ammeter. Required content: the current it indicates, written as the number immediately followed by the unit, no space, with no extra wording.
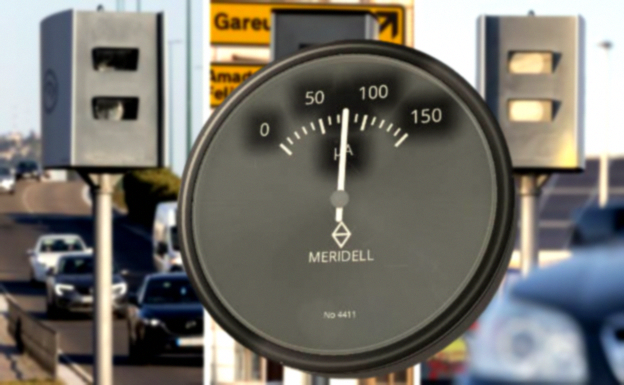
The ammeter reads 80µA
